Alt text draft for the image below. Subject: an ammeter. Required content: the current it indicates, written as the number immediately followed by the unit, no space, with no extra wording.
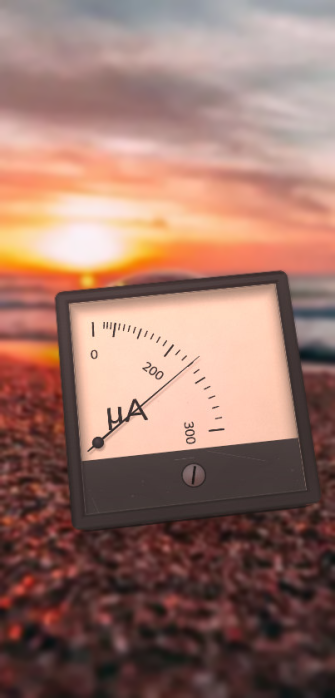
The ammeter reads 230µA
